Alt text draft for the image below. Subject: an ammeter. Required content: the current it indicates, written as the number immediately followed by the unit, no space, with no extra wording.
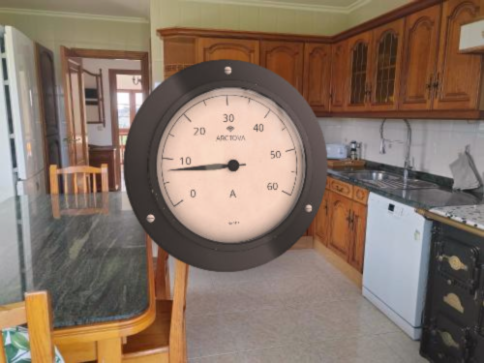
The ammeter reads 7.5A
